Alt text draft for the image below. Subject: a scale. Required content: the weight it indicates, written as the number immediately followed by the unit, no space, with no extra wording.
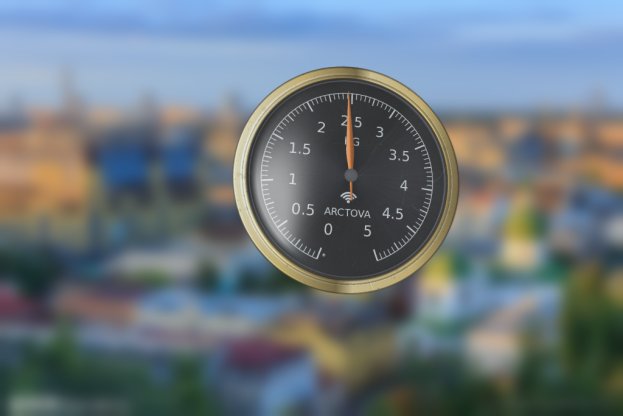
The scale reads 2.45kg
